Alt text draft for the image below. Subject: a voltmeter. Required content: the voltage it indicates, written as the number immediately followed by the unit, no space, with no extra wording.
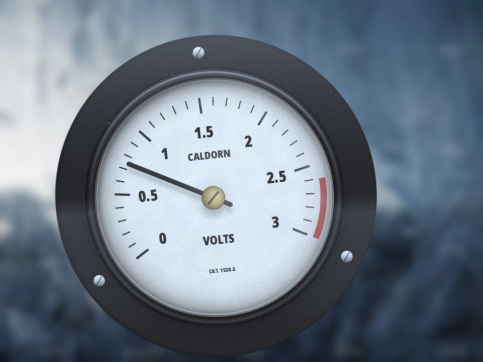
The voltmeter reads 0.75V
